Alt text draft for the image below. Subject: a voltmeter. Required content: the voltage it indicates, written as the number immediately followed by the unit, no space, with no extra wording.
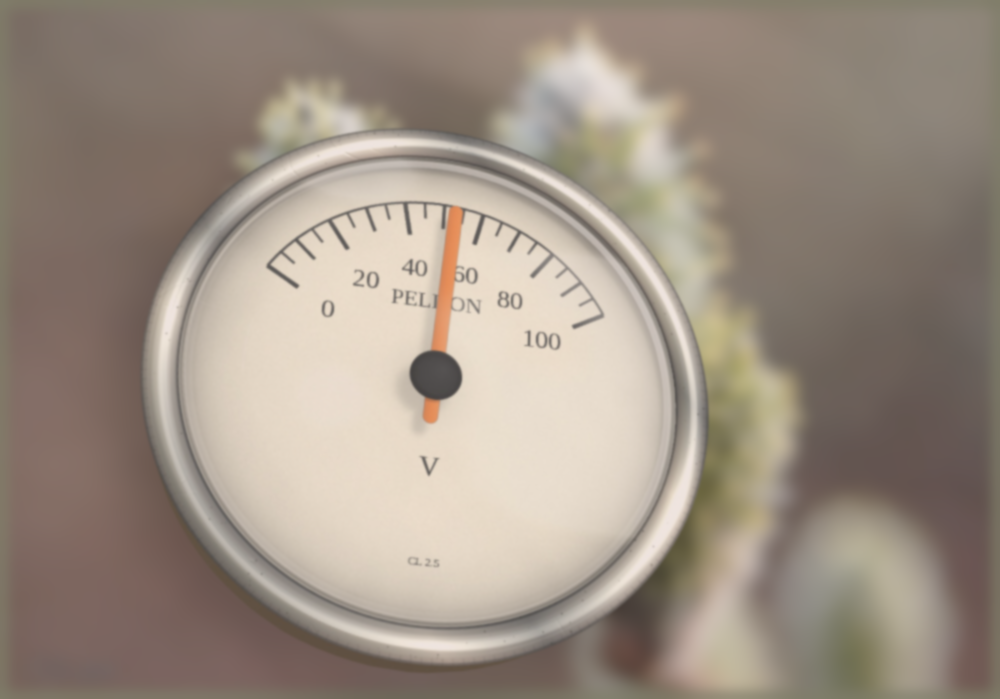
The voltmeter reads 52.5V
